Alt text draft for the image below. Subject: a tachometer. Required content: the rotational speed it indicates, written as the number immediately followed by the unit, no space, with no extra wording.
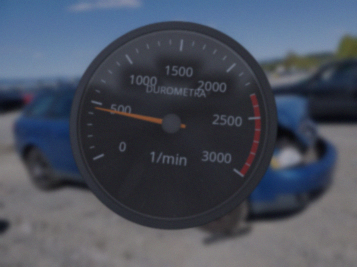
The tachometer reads 450rpm
